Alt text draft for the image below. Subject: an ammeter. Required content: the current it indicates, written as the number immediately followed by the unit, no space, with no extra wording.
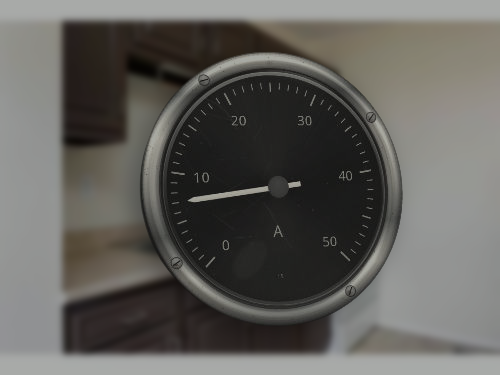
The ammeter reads 7A
